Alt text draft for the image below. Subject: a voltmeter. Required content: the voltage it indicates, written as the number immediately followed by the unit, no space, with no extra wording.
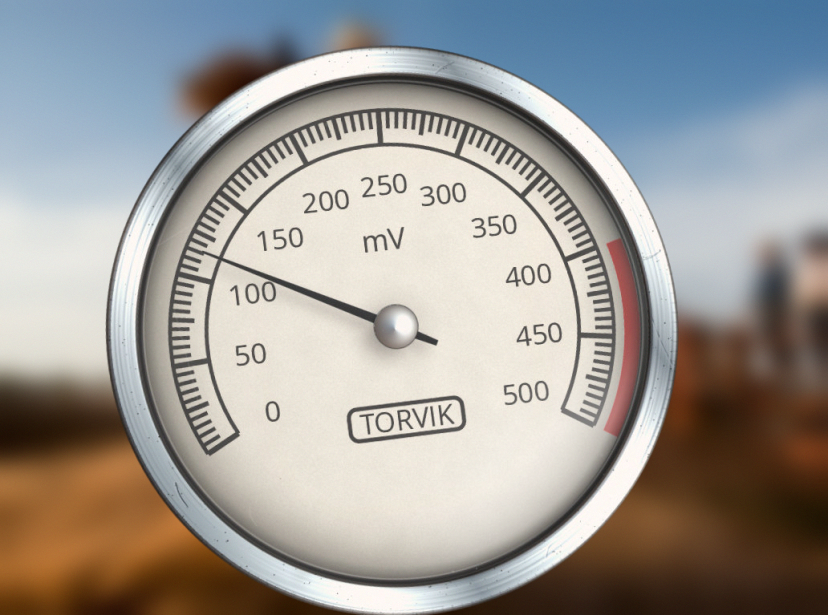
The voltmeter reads 115mV
